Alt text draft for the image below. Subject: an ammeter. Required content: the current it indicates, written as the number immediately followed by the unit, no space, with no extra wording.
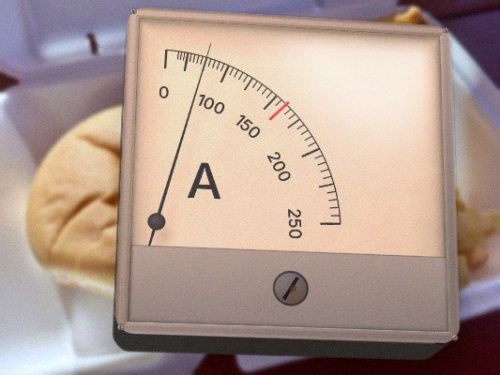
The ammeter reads 75A
